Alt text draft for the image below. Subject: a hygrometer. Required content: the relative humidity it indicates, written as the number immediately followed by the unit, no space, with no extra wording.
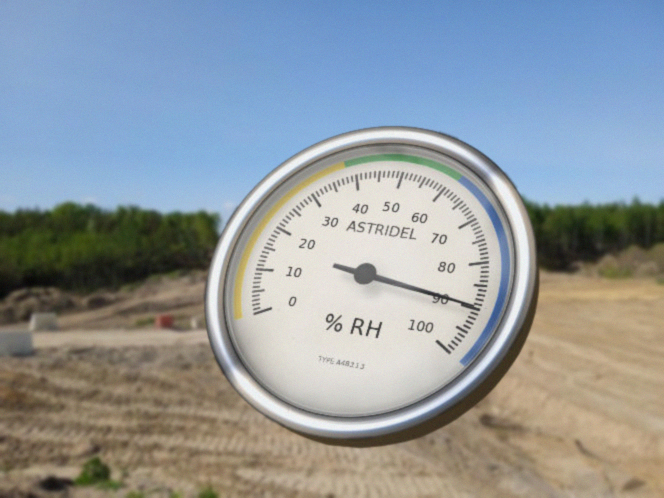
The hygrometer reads 90%
